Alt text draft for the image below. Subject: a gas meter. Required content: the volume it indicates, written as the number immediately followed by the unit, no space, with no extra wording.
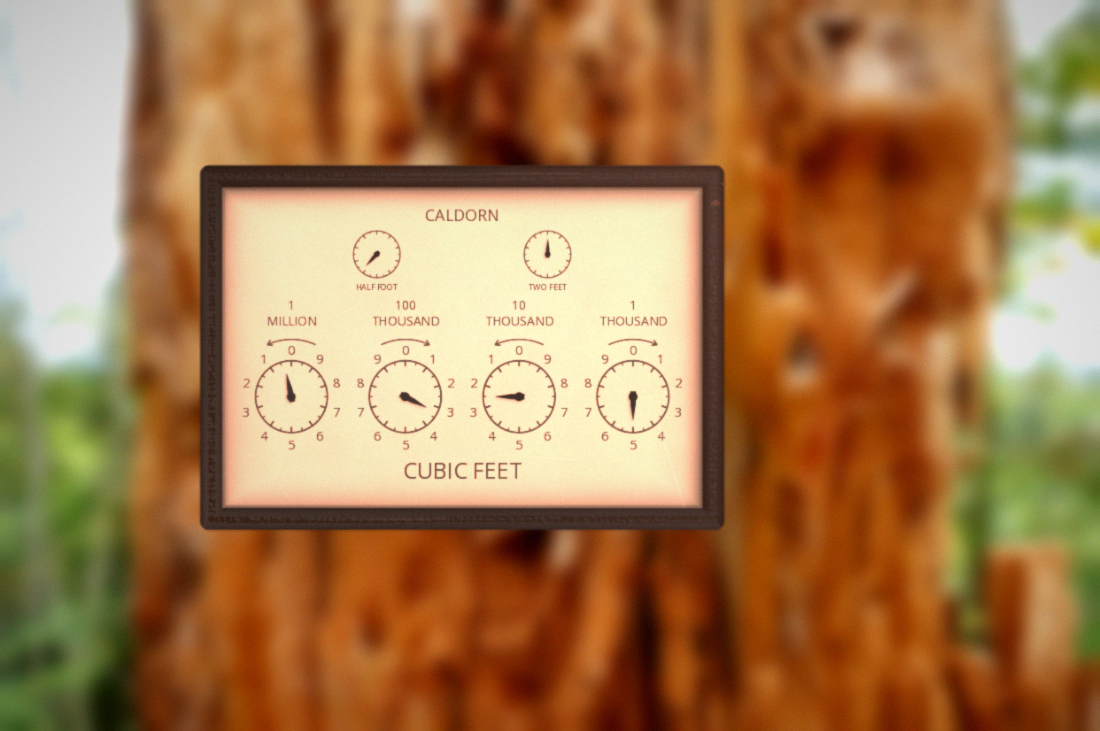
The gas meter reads 32500ft³
